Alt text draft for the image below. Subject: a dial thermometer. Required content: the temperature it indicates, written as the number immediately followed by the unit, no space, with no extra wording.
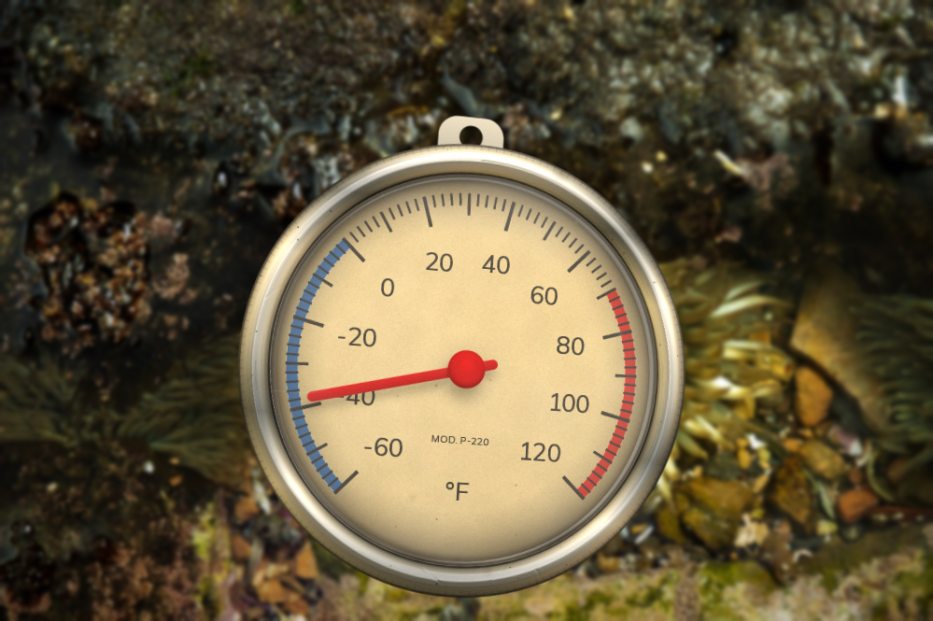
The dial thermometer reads -38°F
